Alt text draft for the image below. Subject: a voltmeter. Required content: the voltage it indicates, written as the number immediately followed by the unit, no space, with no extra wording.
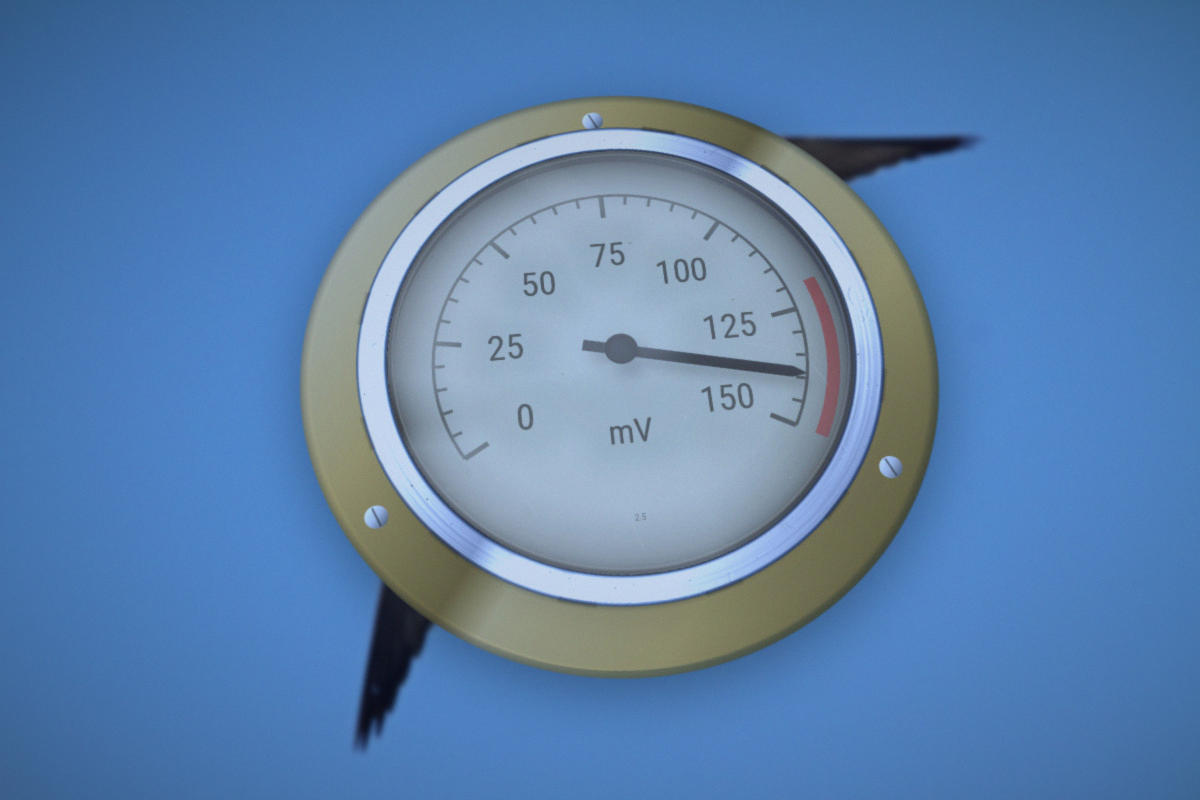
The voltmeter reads 140mV
